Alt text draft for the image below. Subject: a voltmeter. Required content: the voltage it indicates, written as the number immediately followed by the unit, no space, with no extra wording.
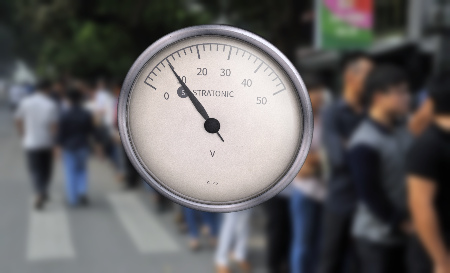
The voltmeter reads 10V
